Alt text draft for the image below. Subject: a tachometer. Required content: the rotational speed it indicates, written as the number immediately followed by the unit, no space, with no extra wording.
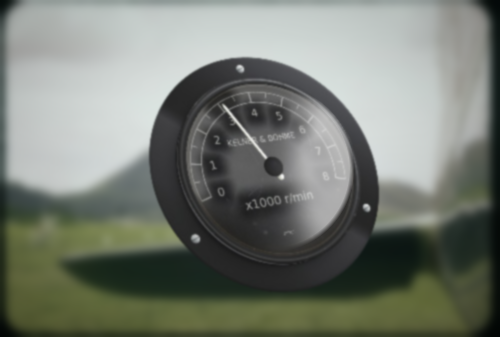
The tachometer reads 3000rpm
